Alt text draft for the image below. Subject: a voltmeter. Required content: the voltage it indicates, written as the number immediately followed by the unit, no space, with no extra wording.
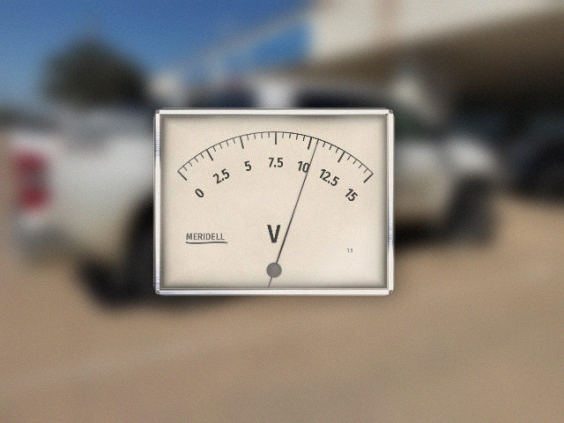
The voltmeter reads 10.5V
